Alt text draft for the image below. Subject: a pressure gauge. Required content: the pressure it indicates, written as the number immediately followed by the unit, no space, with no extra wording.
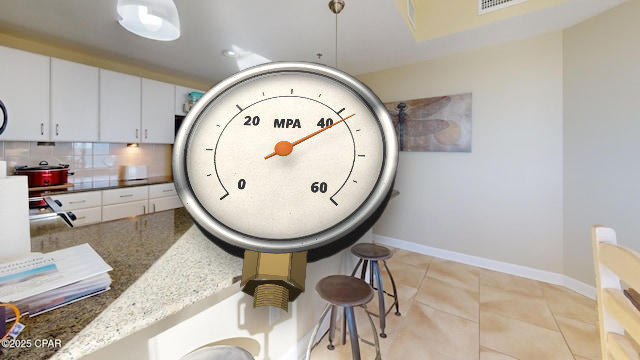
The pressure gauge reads 42.5MPa
